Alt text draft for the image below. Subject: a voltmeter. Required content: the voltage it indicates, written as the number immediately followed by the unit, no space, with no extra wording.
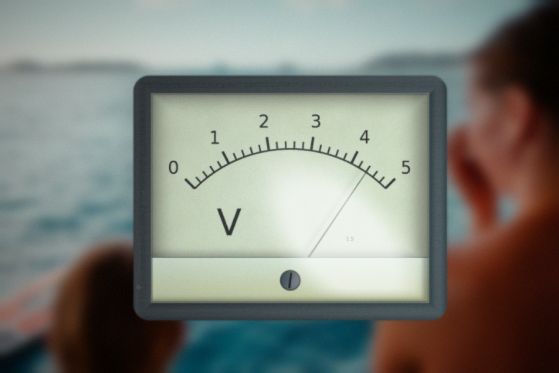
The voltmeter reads 4.4V
